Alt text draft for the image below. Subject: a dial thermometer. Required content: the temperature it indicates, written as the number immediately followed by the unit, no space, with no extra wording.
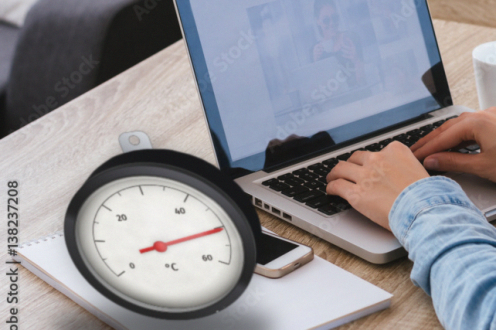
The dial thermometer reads 50°C
